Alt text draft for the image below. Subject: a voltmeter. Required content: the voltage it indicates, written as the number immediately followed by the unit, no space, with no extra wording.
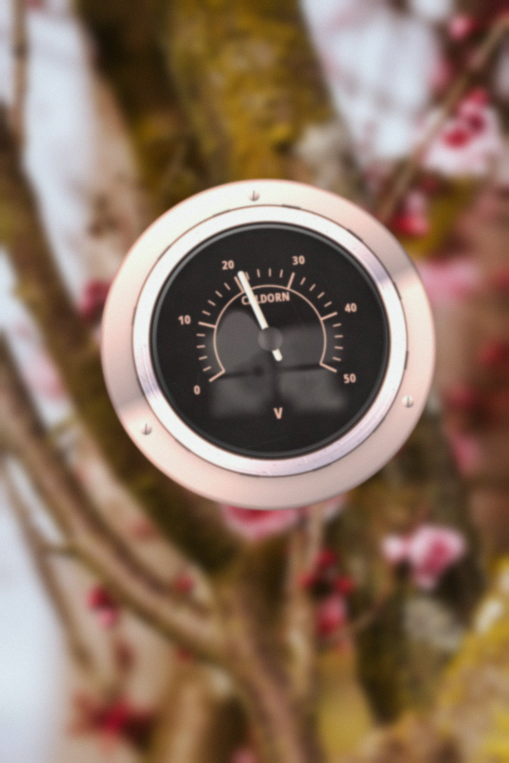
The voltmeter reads 21V
